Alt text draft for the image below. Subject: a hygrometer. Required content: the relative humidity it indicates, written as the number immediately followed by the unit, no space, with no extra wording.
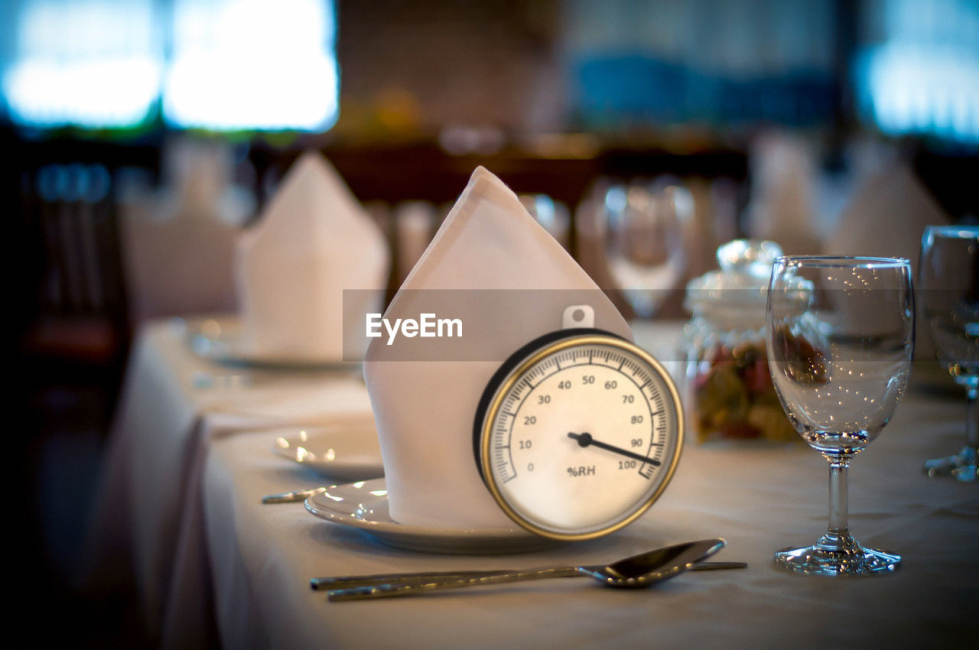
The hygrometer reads 95%
